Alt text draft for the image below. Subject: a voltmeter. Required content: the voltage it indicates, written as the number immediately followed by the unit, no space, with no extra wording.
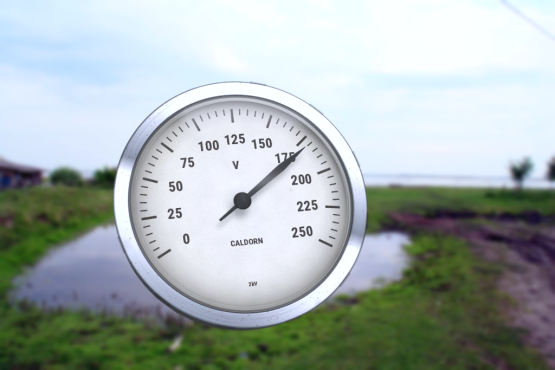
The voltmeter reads 180V
